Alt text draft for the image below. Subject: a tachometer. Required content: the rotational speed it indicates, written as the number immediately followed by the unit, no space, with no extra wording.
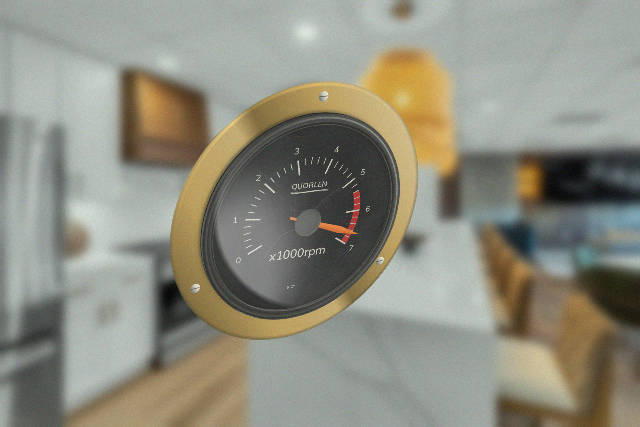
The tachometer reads 6600rpm
